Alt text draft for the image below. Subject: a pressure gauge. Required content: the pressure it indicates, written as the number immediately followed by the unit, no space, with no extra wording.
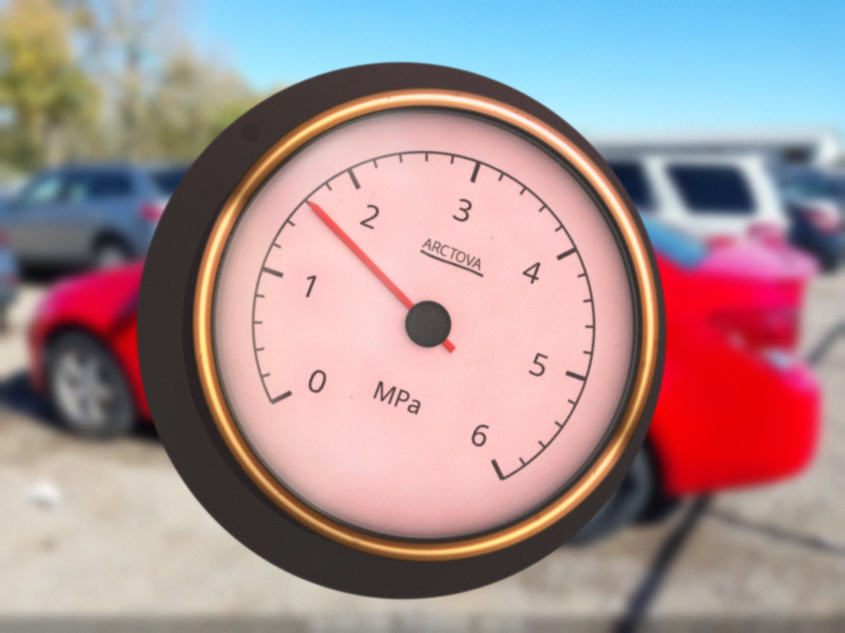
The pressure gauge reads 1.6MPa
